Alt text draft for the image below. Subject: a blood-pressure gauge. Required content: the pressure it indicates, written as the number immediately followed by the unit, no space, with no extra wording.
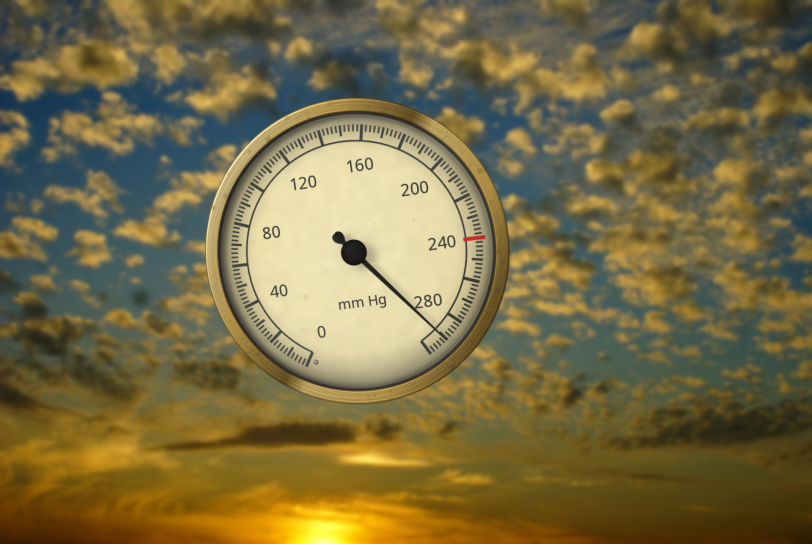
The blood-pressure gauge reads 290mmHg
